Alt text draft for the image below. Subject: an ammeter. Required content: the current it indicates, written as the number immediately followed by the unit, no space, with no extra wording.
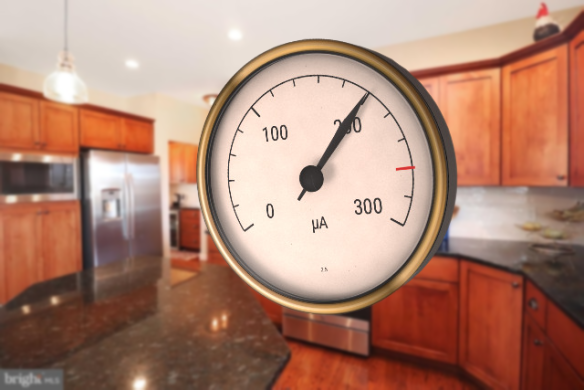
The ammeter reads 200µA
